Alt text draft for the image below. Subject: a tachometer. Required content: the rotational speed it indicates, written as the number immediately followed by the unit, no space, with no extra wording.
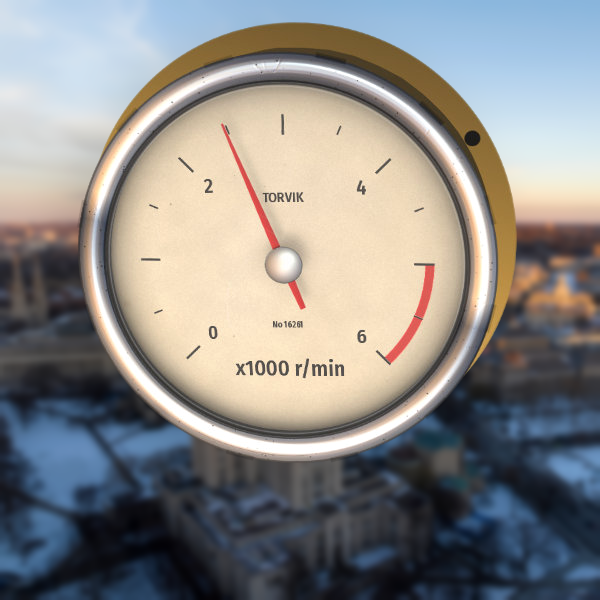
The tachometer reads 2500rpm
